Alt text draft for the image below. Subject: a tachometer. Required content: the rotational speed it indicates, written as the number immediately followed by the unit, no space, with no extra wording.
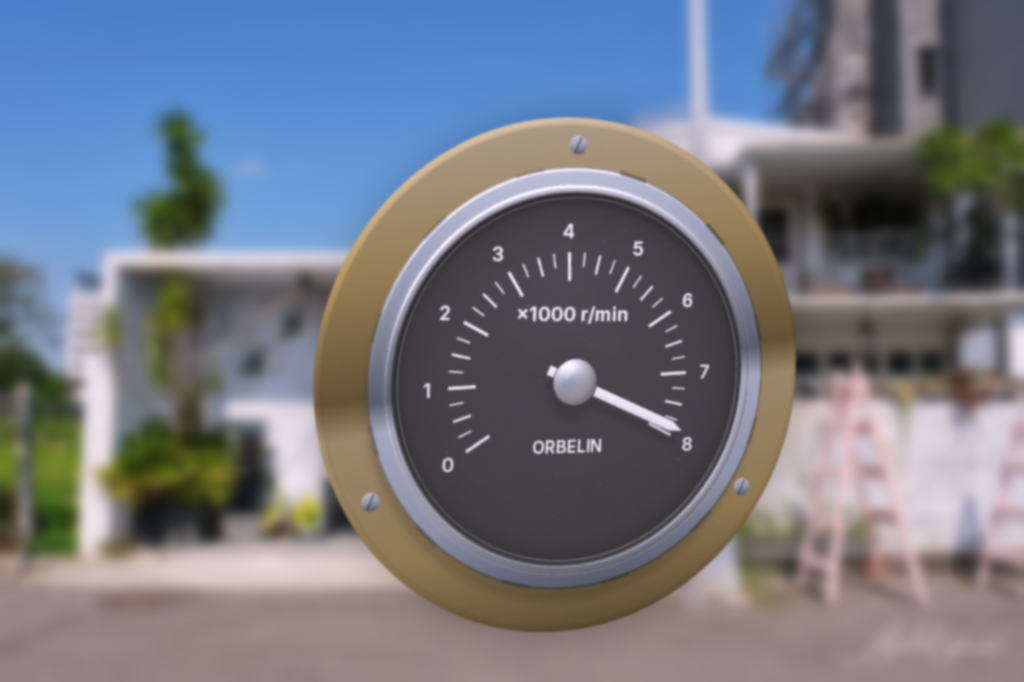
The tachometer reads 7875rpm
